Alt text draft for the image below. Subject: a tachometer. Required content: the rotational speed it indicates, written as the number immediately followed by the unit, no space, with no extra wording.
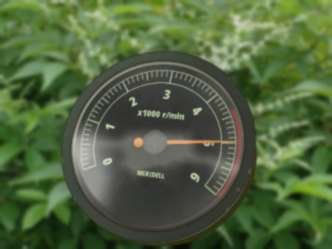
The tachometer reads 5000rpm
